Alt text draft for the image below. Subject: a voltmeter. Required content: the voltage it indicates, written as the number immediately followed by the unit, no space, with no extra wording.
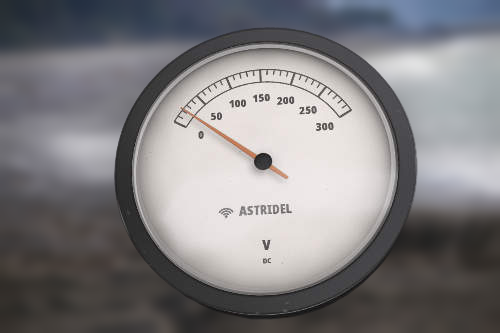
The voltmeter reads 20V
